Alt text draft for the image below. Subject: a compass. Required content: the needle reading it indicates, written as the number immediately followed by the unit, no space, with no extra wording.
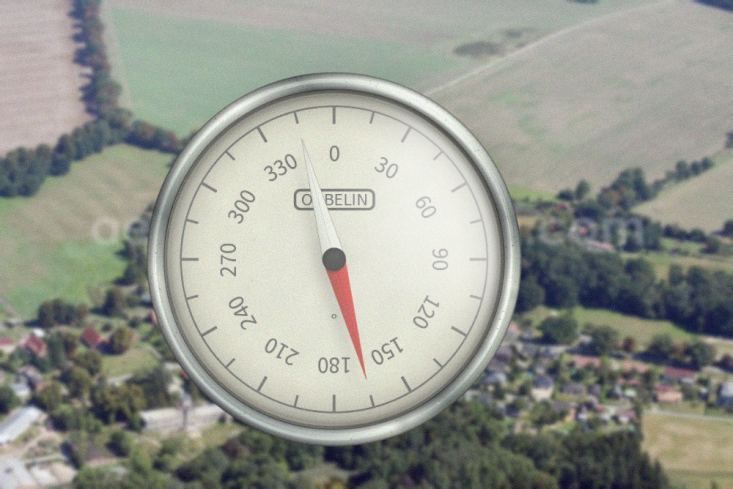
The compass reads 165°
